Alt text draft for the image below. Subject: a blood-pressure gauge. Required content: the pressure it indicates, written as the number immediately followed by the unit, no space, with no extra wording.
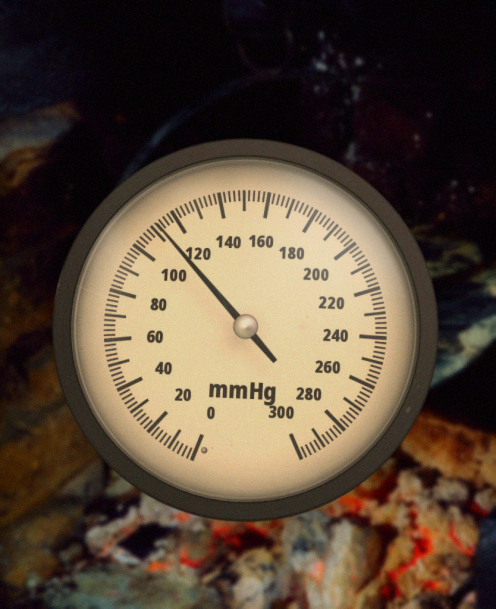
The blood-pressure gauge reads 112mmHg
